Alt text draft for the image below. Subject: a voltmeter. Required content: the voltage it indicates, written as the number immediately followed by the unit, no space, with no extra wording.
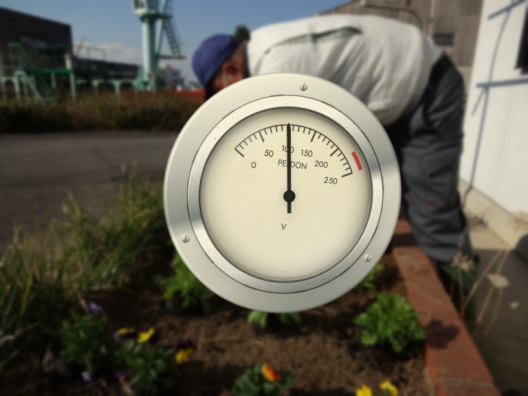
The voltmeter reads 100V
